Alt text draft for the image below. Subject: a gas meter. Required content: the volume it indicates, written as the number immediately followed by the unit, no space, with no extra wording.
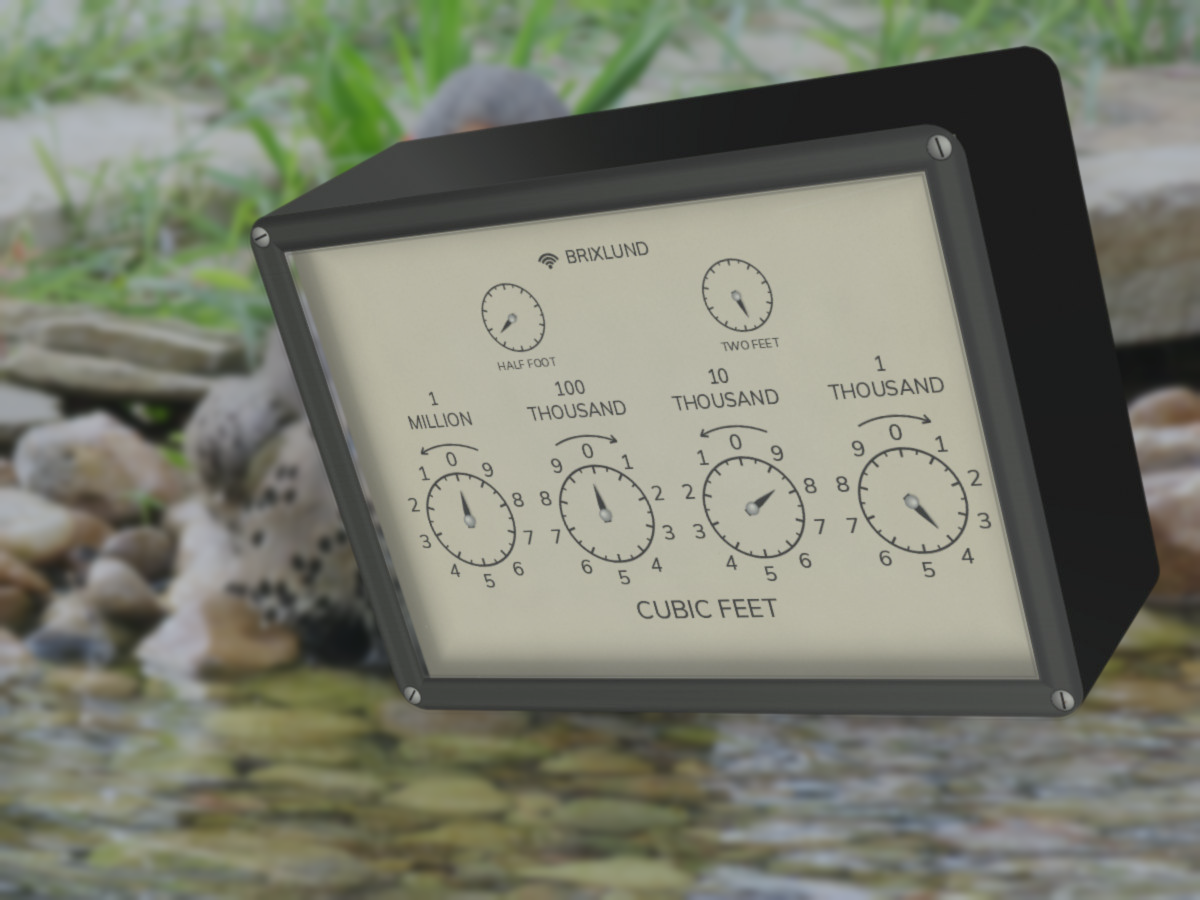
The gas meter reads 998400ft³
